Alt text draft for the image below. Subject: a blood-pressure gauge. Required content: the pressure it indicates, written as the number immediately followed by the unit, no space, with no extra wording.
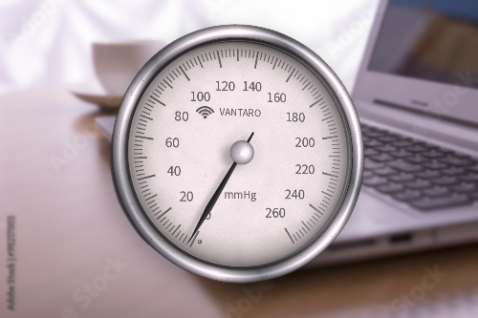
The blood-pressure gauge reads 2mmHg
